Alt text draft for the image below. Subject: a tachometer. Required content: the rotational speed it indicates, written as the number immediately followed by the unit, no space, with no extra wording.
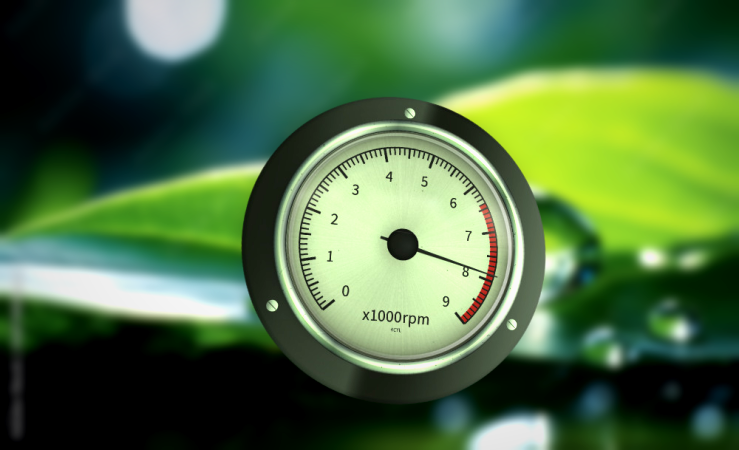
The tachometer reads 7900rpm
